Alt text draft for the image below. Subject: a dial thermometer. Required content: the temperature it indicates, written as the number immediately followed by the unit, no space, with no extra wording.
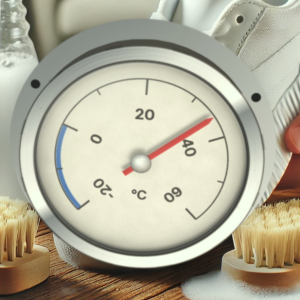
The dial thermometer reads 35°C
